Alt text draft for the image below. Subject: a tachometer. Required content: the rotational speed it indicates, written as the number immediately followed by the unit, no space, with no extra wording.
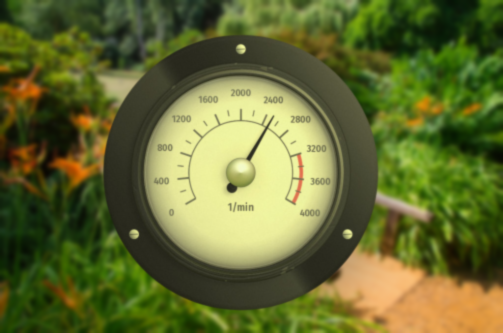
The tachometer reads 2500rpm
